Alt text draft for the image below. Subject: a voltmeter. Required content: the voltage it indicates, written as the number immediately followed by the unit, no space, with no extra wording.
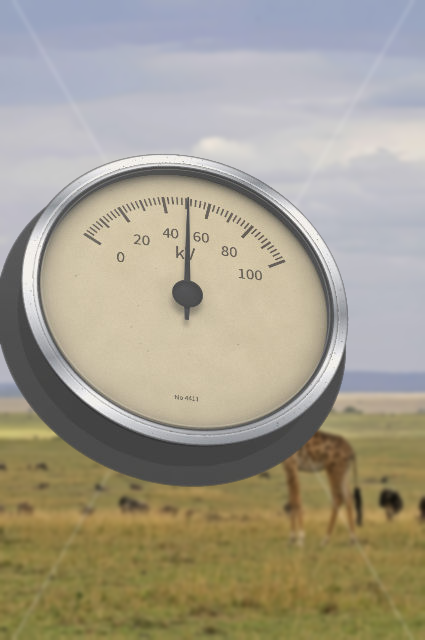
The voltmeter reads 50kV
